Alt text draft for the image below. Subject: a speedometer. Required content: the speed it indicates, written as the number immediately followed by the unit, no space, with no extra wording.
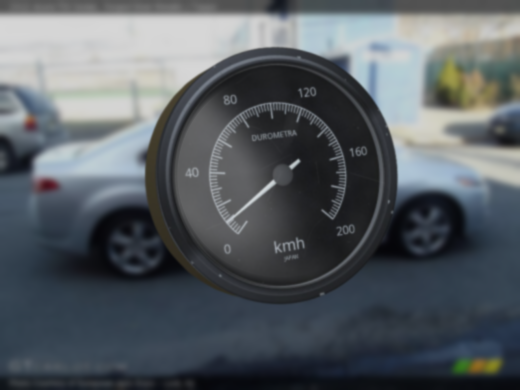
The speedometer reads 10km/h
